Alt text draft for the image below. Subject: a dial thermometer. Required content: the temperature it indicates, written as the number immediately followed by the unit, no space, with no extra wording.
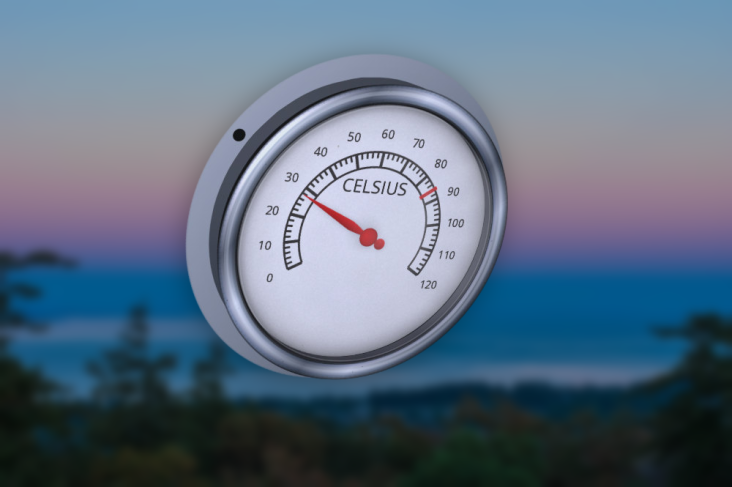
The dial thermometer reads 28°C
